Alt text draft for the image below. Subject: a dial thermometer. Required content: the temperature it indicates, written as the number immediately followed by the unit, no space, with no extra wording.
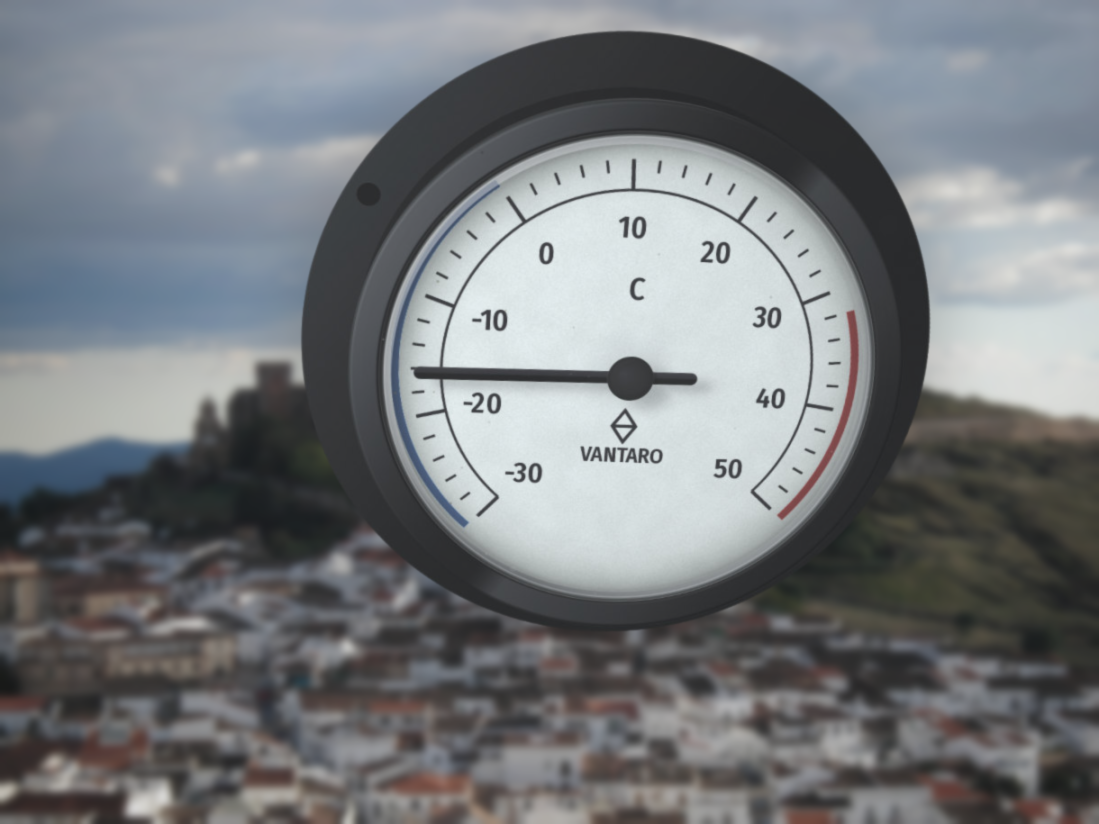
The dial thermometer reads -16°C
